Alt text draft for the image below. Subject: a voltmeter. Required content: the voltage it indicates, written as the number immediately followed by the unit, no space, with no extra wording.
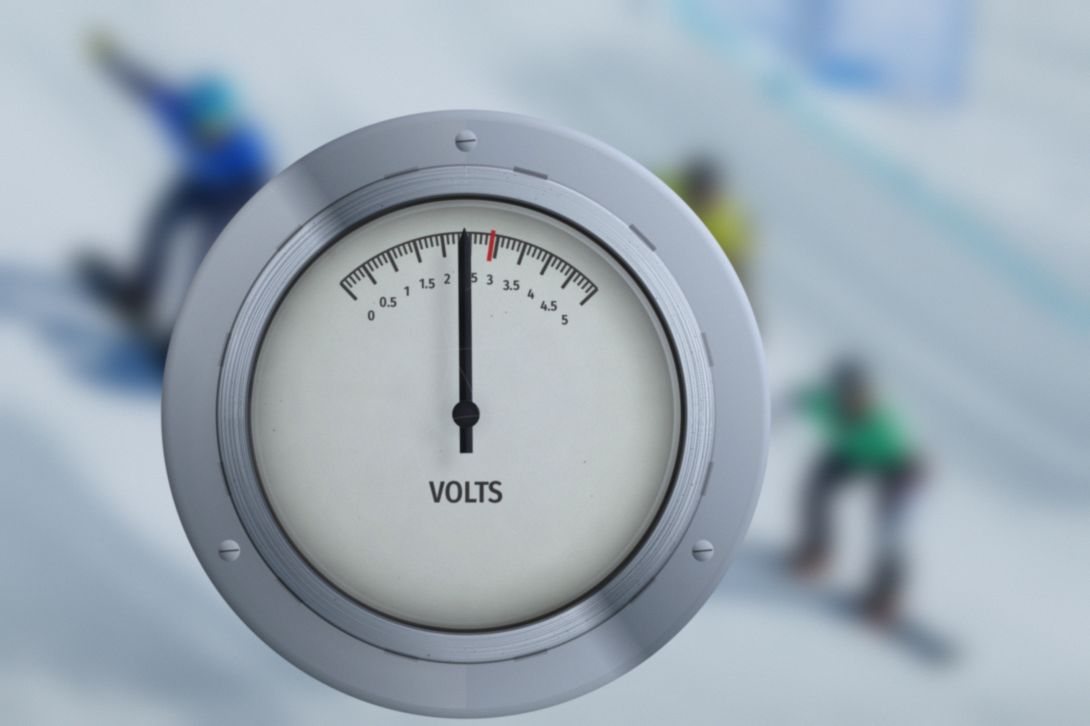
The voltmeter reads 2.4V
